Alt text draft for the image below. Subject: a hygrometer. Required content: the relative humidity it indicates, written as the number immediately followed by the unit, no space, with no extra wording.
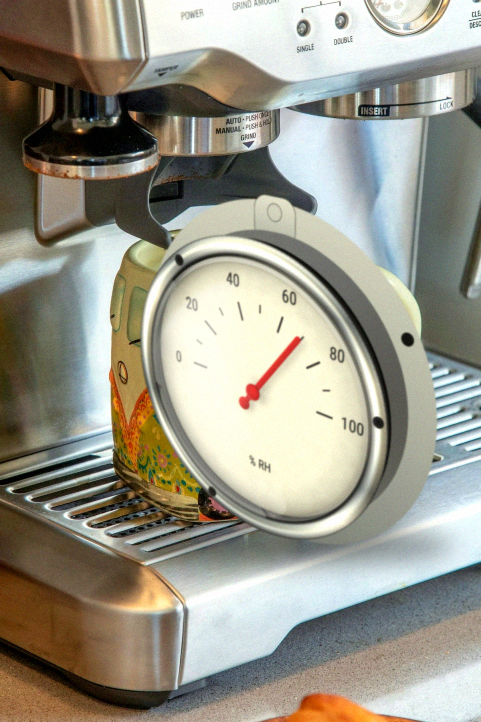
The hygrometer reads 70%
